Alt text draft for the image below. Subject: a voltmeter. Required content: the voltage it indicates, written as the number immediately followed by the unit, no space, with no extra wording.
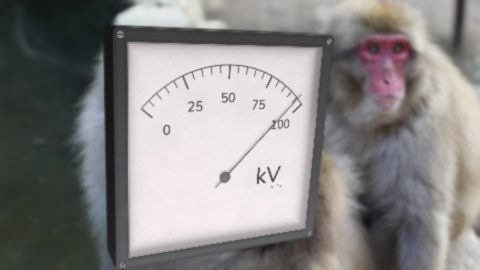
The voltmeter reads 95kV
